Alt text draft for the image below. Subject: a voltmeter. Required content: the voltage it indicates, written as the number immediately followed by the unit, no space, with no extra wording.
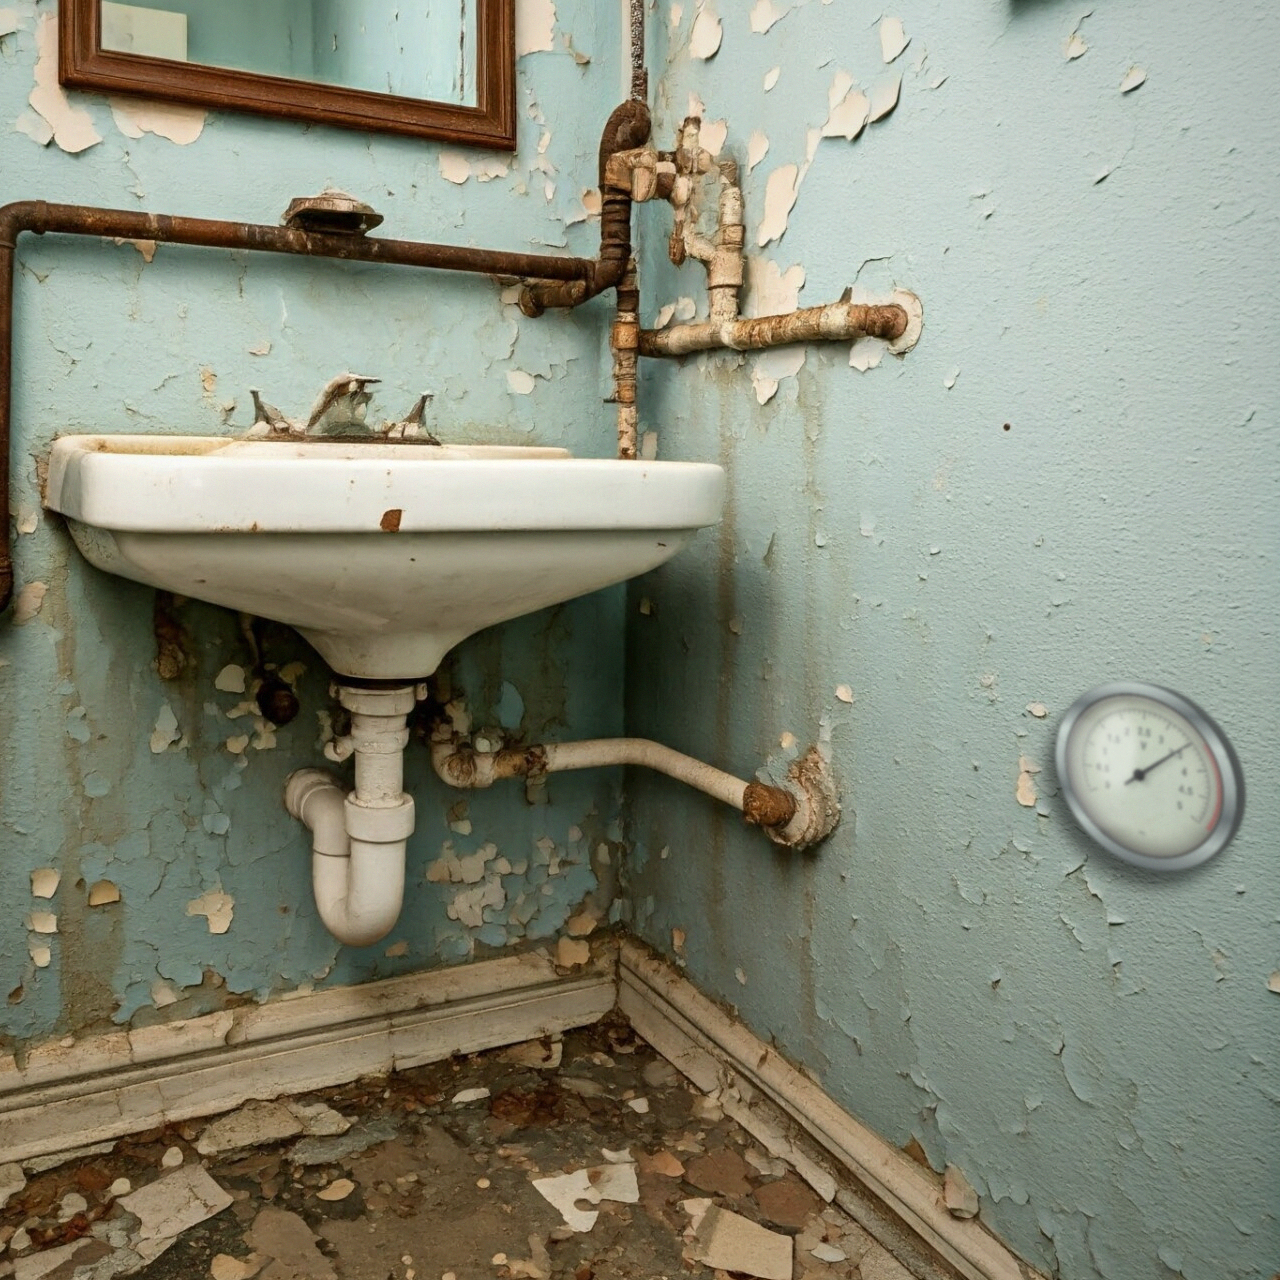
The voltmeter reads 3.5V
